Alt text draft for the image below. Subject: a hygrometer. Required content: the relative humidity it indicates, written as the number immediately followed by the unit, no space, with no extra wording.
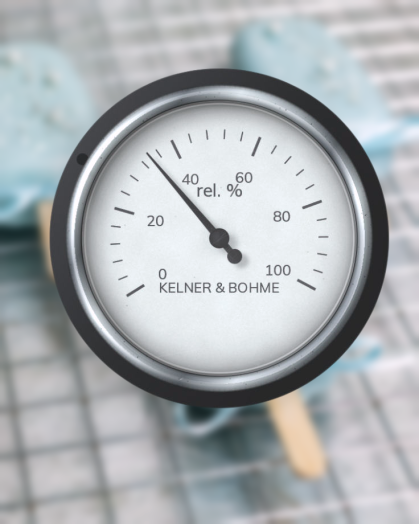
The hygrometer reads 34%
